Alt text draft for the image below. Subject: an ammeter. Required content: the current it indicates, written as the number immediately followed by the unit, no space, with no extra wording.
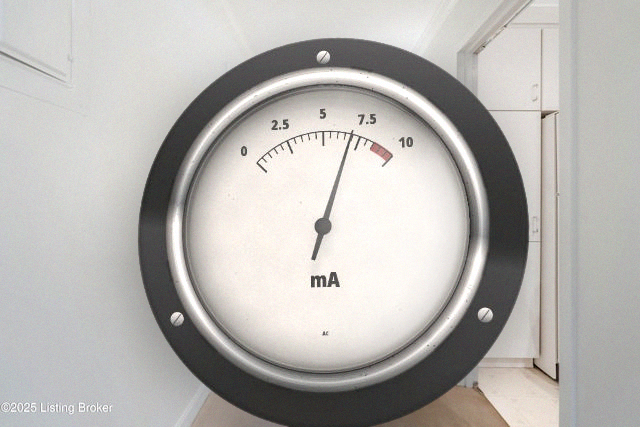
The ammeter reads 7mA
